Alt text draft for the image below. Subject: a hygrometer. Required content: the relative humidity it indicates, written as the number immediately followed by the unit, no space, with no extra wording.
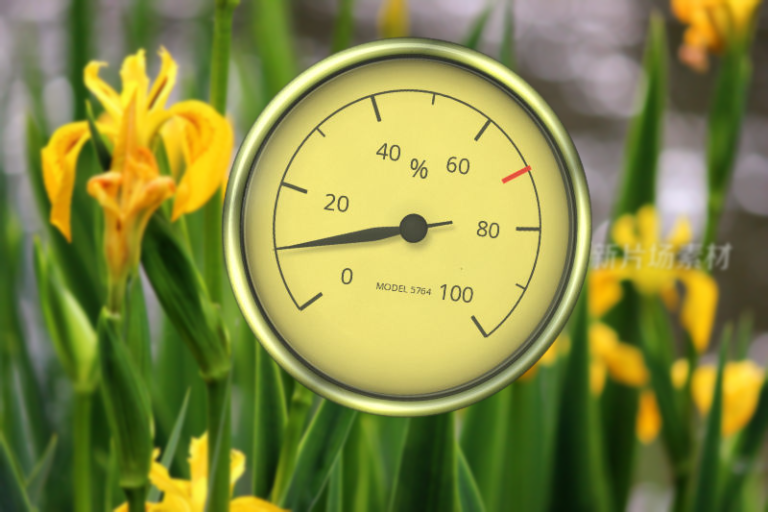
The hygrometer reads 10%
